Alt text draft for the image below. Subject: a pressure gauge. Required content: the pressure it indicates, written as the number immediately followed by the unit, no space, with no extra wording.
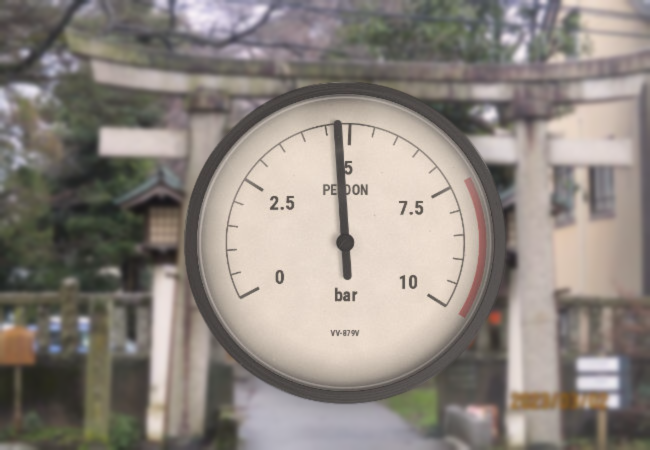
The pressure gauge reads 4.75bar
